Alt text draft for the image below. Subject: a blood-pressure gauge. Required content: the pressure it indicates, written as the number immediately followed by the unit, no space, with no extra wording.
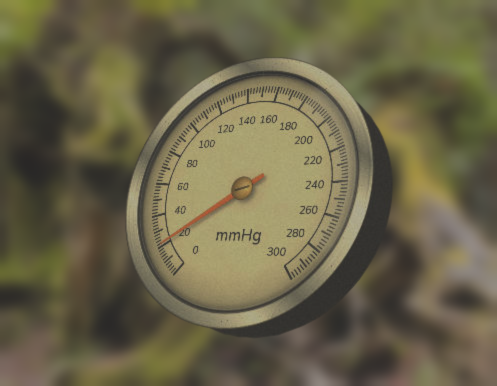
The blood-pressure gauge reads 20mmHg
